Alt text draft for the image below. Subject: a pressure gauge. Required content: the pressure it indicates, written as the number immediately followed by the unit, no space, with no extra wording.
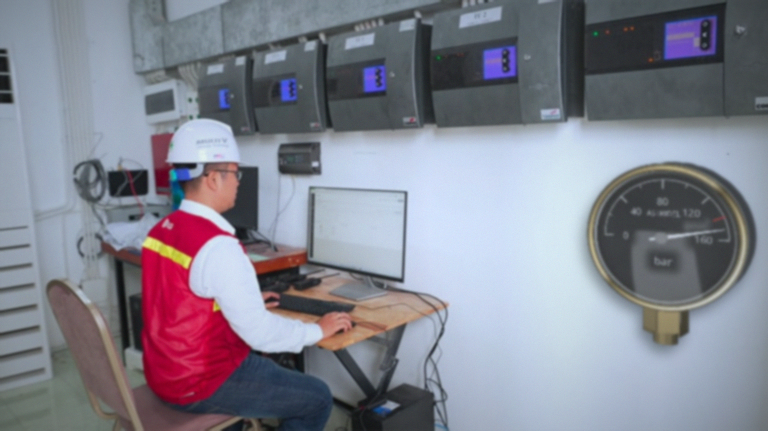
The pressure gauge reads 150bar
